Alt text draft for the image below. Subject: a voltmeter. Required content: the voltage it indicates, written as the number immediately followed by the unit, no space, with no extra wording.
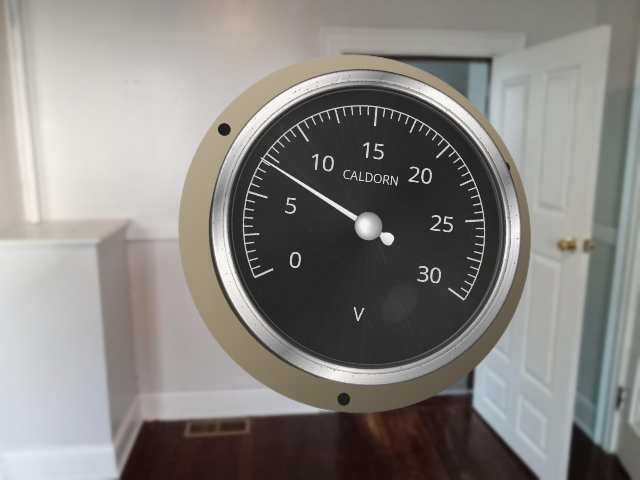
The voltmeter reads 7V
